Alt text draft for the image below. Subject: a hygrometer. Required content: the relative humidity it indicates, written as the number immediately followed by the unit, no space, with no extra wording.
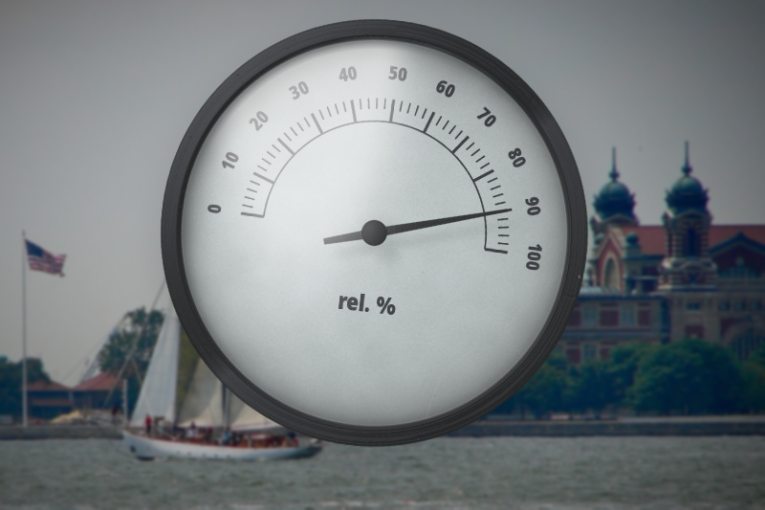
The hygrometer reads 90%
